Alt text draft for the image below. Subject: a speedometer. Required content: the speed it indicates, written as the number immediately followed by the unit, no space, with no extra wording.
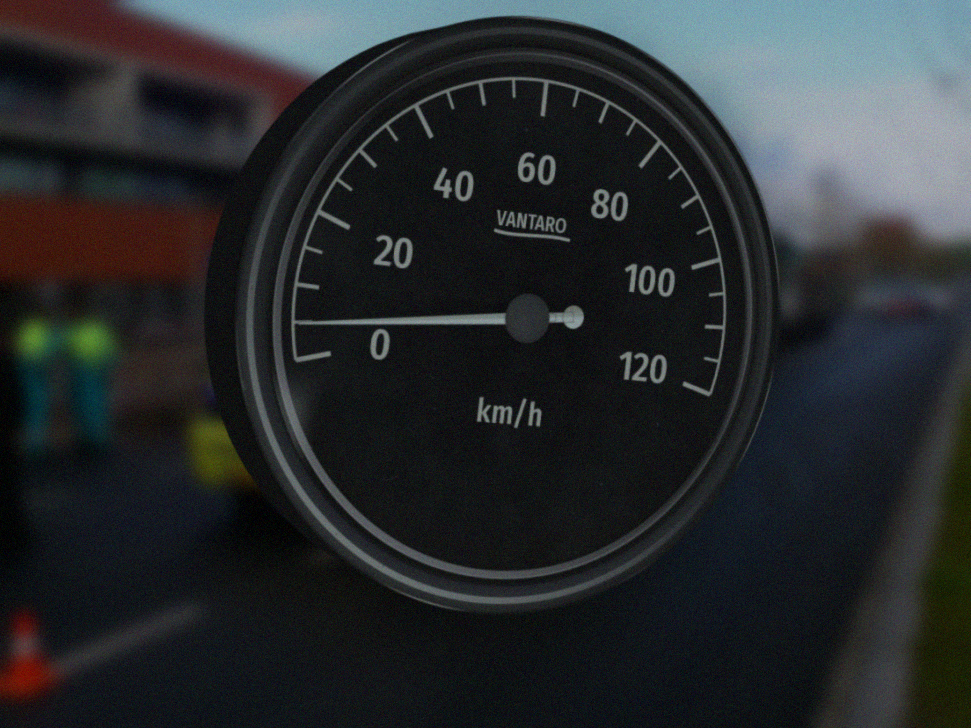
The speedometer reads 5km/h
